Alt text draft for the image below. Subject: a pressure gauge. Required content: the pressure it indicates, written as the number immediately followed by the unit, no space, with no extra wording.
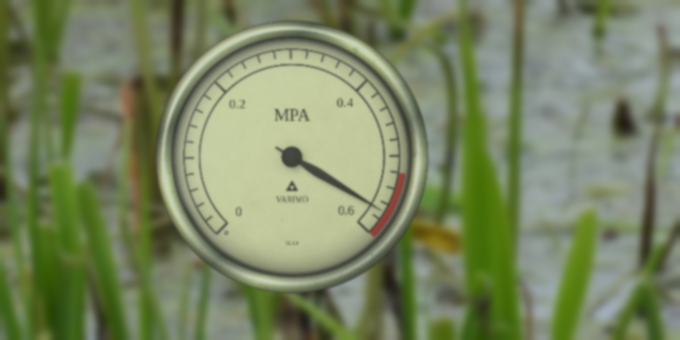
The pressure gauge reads 0.57MPa
